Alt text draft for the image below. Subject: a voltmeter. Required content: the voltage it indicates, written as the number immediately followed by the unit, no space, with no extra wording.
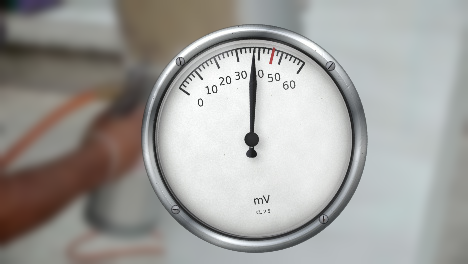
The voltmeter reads 38mV
